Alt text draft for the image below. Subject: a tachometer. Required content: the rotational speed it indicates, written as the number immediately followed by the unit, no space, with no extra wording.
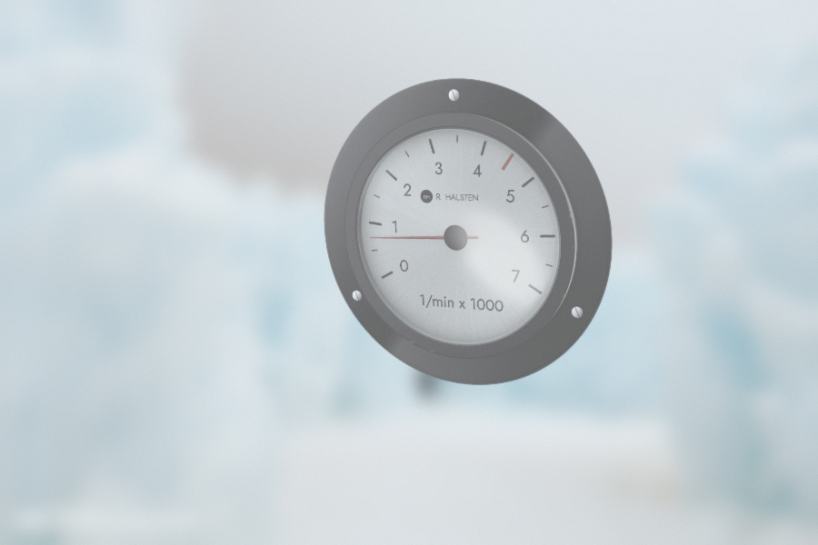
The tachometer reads 750rpm
